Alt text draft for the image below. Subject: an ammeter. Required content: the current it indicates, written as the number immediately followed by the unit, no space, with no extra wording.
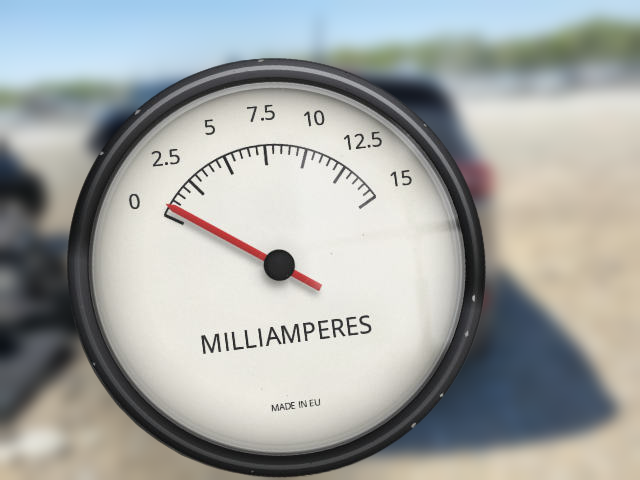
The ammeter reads 0.5mA
